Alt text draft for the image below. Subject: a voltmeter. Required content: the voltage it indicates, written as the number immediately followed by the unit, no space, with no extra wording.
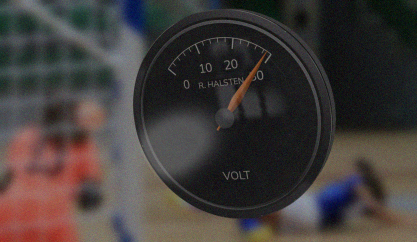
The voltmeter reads 29V
